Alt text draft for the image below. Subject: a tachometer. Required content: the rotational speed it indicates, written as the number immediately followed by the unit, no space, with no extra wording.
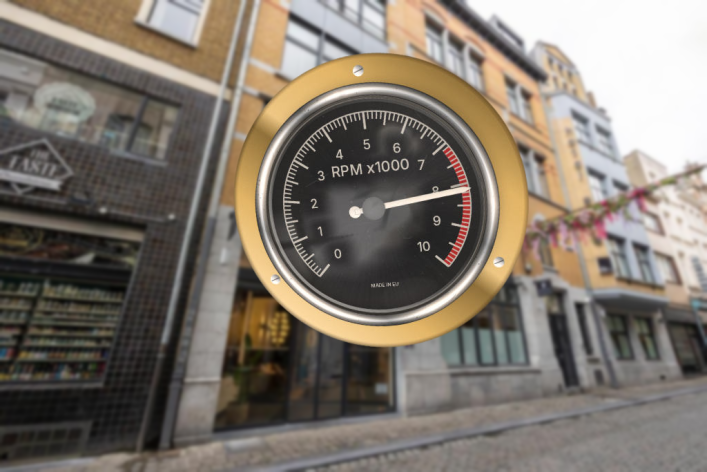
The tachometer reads 8100rpm
